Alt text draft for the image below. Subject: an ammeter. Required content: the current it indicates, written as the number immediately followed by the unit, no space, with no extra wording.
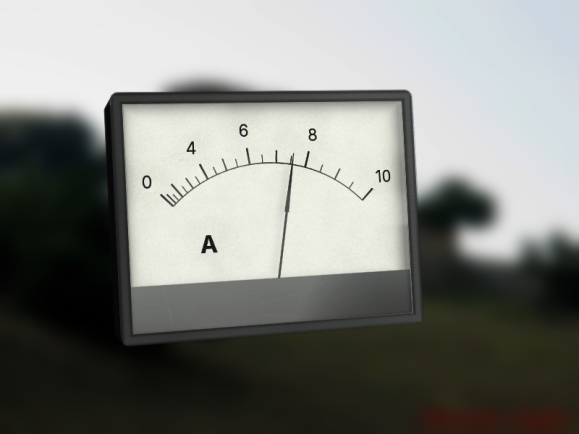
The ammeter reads 7.5A
